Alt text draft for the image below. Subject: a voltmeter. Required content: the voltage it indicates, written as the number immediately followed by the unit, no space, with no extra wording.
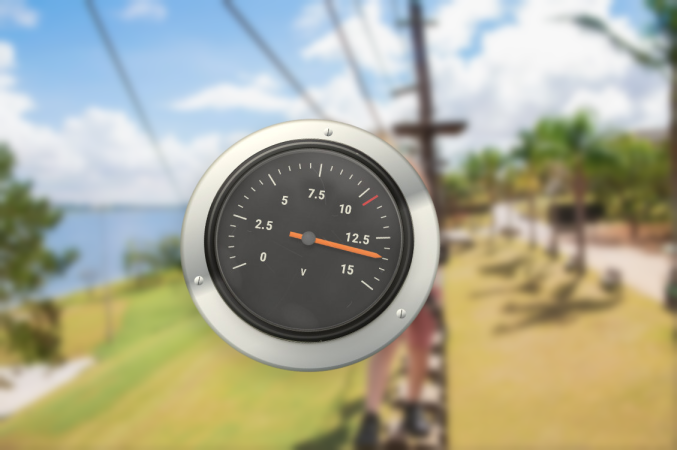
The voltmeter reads 13.5V
